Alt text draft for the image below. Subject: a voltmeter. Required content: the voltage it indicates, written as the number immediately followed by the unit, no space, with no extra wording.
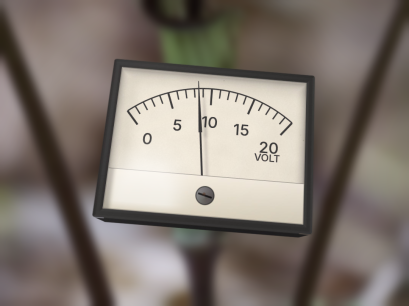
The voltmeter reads 8.5V
